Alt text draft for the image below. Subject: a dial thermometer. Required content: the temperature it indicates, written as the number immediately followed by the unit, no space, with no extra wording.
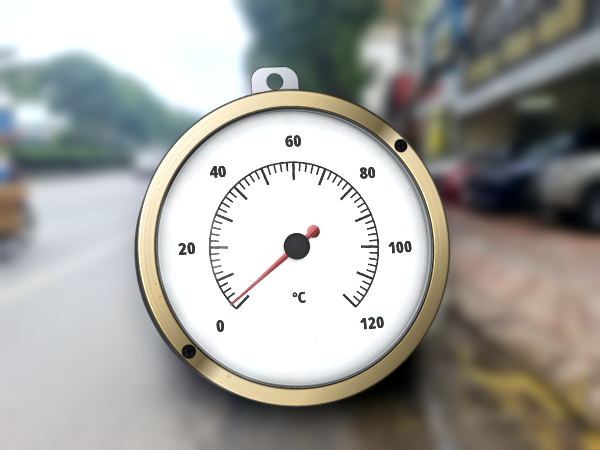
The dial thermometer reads 2°C
